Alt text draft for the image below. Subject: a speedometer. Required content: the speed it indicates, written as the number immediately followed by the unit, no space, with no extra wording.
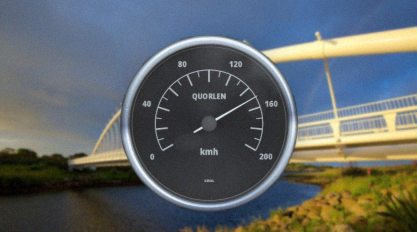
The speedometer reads 150km/h
